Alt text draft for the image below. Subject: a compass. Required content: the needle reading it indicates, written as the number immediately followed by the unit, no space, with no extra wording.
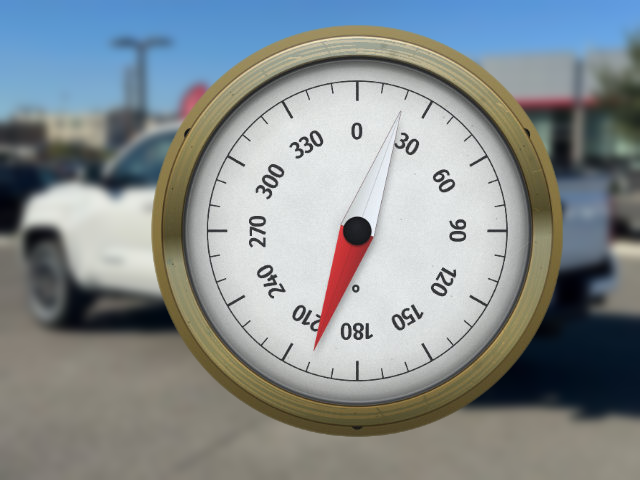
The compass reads 200°
